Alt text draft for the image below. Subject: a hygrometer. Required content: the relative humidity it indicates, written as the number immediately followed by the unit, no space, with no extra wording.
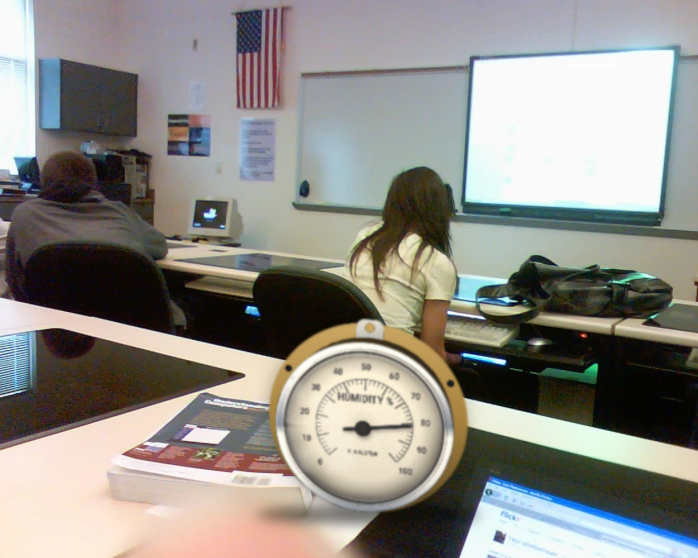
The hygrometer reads 80%
